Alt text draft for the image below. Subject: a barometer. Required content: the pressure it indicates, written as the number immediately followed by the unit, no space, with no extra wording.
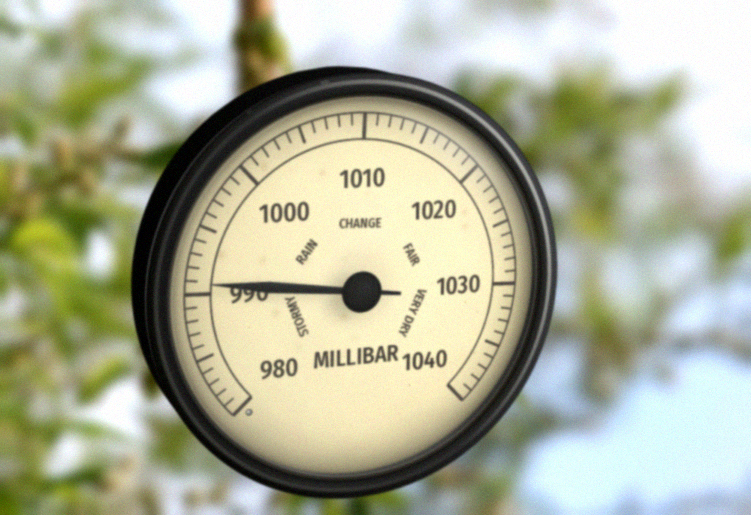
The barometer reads 991mbar
